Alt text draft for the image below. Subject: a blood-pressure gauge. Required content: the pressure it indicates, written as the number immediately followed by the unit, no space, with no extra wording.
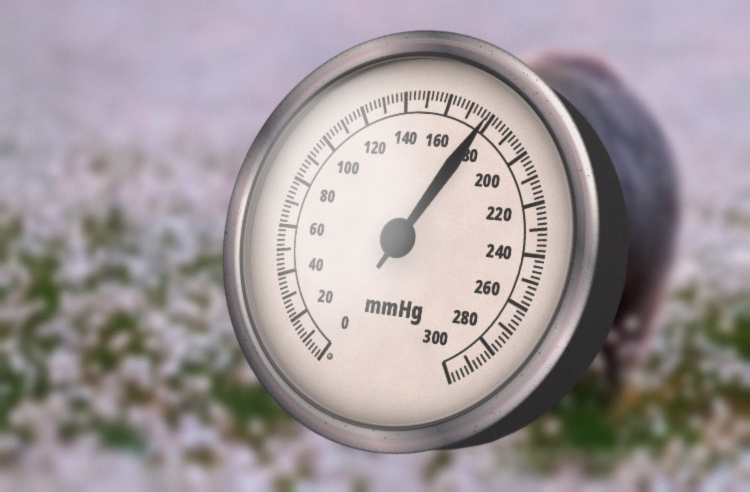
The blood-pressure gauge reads 180mmHg
